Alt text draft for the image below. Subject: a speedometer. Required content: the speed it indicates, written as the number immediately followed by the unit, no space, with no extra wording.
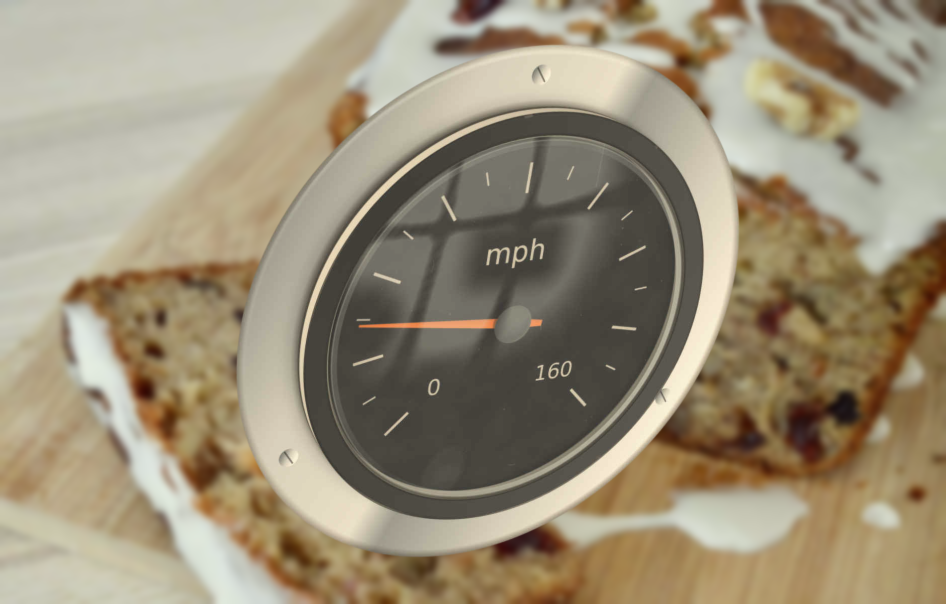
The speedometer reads 30mph
